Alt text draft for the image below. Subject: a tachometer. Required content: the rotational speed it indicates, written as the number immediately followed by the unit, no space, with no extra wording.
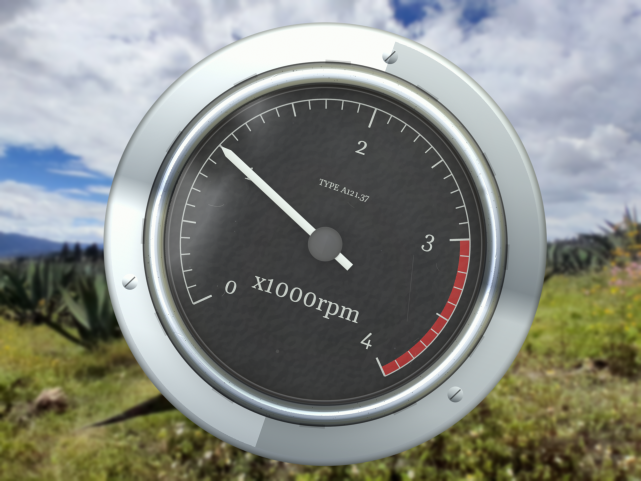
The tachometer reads 1000rpm
